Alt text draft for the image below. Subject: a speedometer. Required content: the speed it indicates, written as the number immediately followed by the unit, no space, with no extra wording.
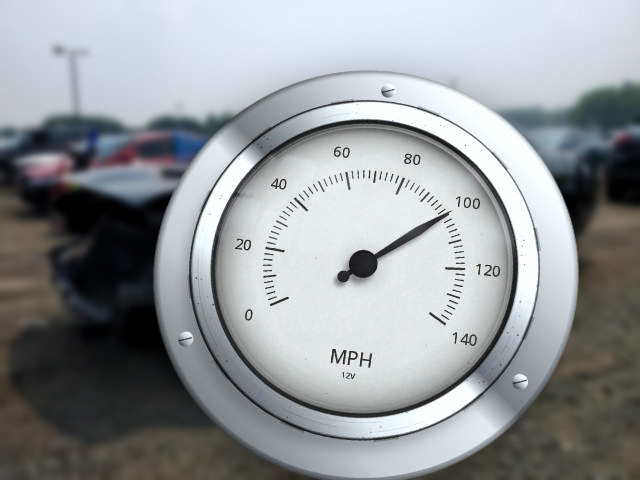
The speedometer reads 100mph
